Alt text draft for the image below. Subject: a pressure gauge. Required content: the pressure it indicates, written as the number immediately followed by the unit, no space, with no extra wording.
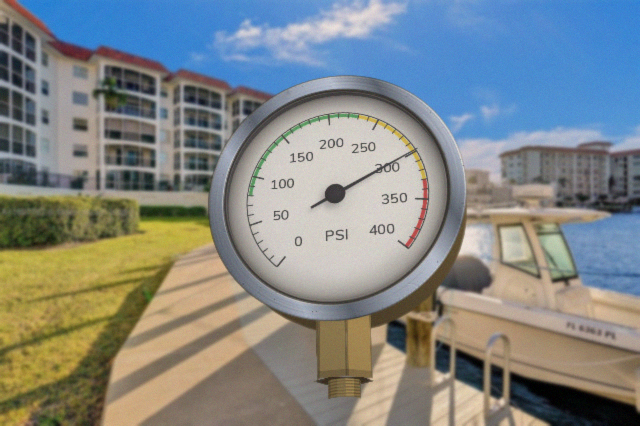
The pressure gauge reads 300psi
